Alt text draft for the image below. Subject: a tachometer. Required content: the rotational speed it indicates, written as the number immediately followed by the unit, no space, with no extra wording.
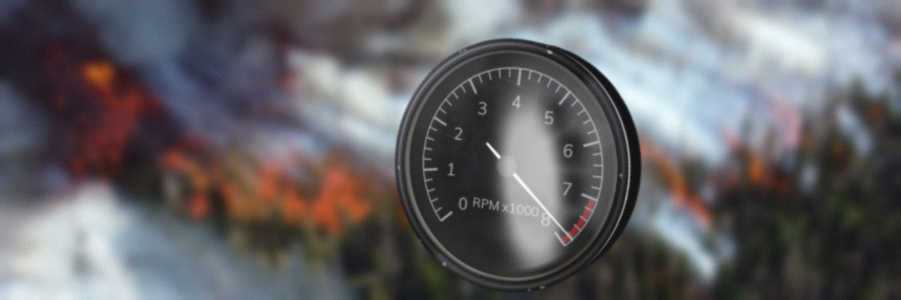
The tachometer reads 7800rpm
